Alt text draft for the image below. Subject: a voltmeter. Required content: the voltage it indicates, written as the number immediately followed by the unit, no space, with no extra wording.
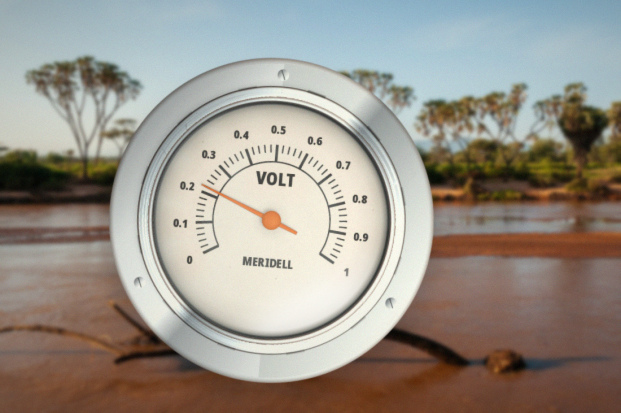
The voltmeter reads 0.22V
